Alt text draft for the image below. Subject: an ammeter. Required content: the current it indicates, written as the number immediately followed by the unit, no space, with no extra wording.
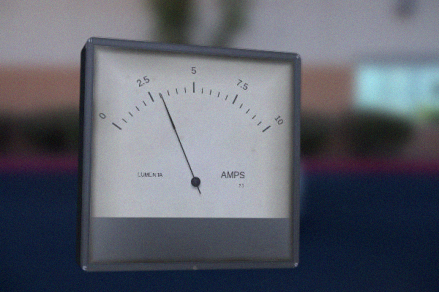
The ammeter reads 3A
